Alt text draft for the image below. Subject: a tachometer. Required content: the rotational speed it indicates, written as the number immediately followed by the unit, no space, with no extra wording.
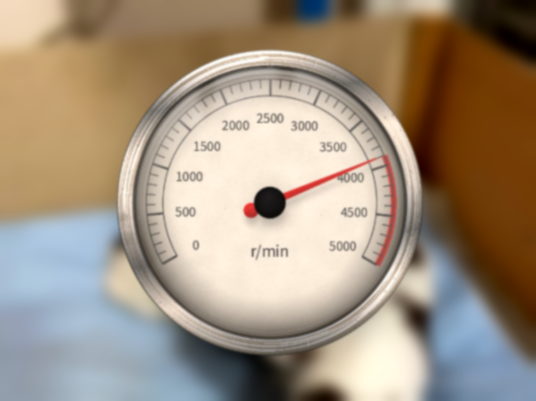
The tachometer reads 3900rpm
